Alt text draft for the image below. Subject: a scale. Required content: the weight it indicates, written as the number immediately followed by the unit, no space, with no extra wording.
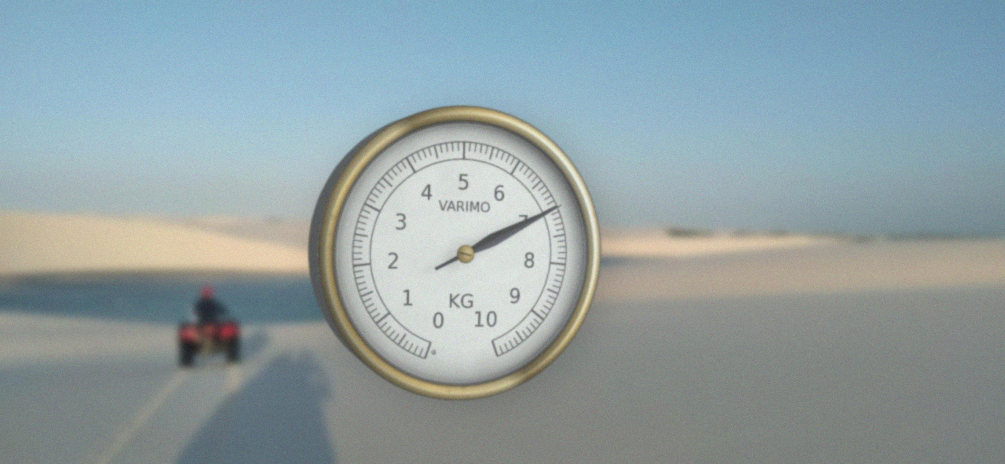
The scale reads 7kg
